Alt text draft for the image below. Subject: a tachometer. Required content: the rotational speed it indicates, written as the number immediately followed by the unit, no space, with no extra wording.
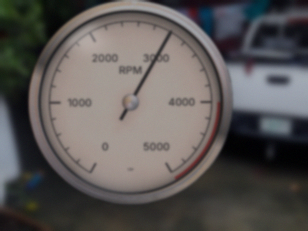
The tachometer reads 3000rpm
